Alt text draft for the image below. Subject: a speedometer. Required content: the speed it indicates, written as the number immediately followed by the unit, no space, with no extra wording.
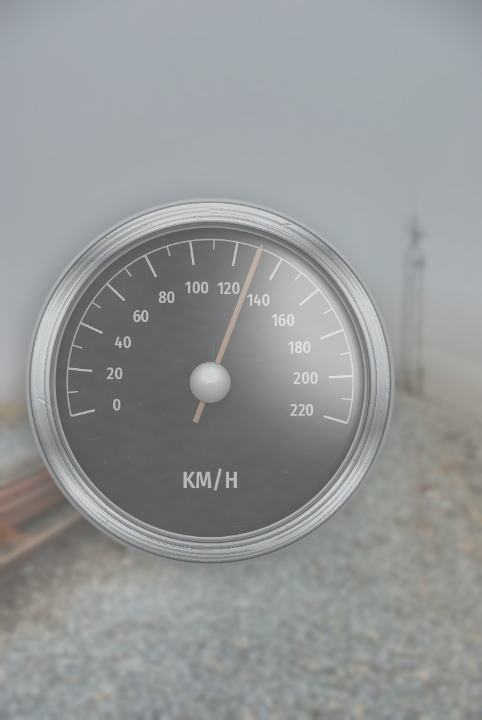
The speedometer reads 130km/h
